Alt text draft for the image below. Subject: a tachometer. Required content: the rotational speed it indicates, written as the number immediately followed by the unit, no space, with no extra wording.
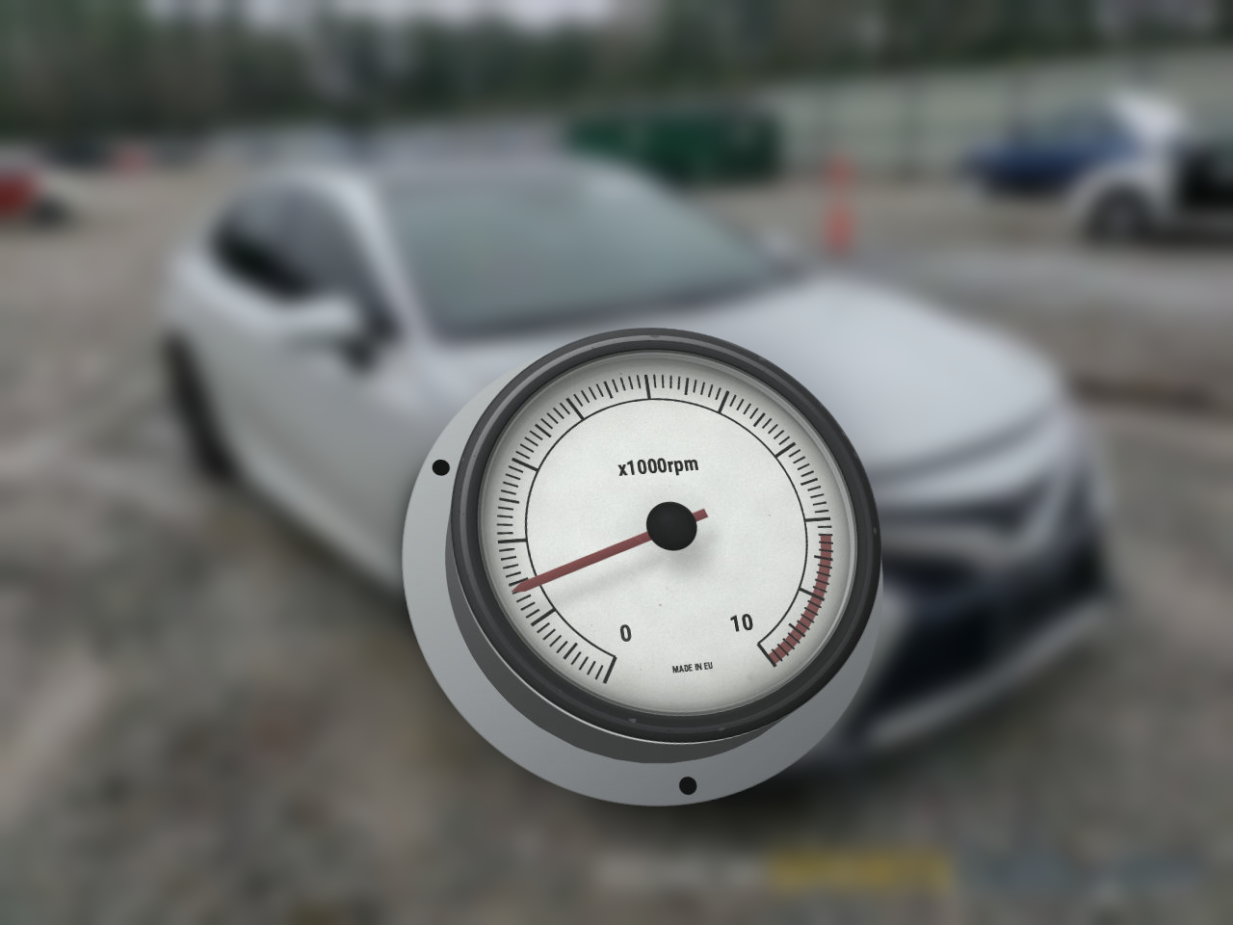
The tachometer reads 1400rpm
